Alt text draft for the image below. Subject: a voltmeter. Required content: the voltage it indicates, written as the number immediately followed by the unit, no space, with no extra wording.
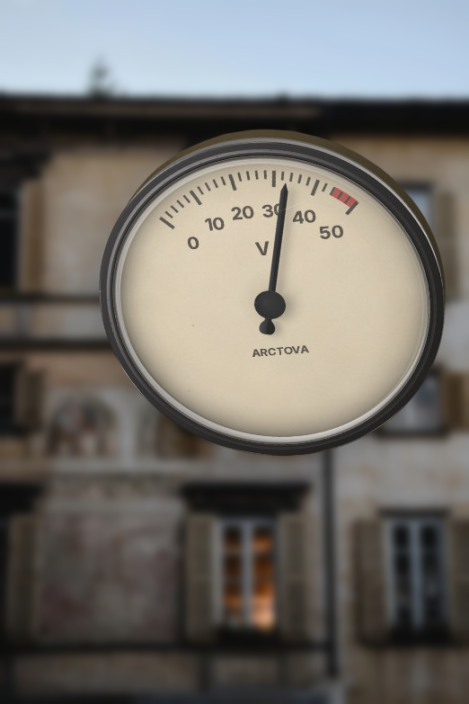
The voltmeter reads 33V
